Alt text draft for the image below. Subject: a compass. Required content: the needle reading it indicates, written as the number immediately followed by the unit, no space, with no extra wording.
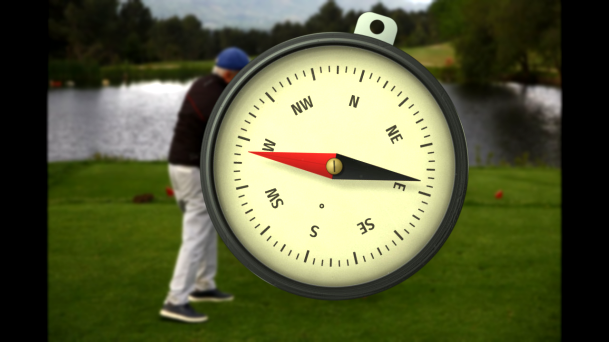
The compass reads 262.5°
